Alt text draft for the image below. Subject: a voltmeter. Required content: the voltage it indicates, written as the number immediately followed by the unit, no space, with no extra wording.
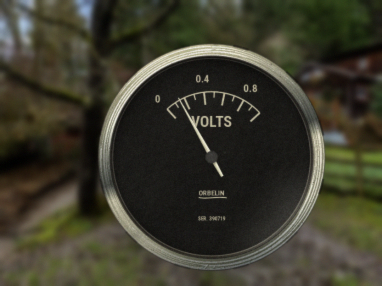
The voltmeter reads 0.15V
